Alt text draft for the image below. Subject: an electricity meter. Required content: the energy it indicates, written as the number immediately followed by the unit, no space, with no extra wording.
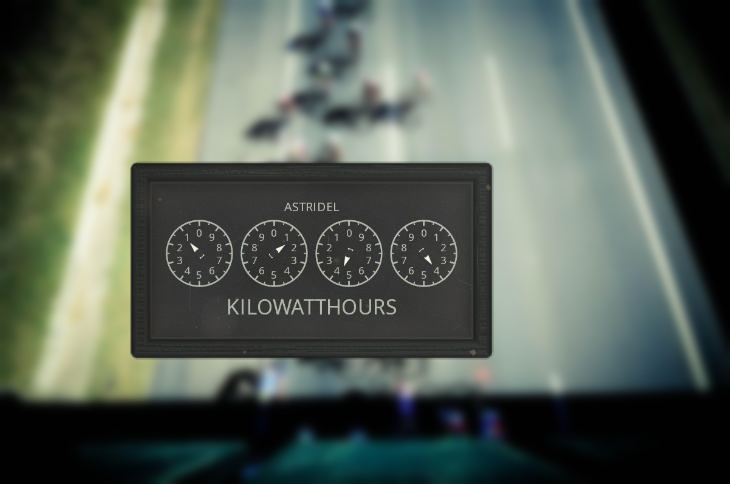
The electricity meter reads 1144kWh
